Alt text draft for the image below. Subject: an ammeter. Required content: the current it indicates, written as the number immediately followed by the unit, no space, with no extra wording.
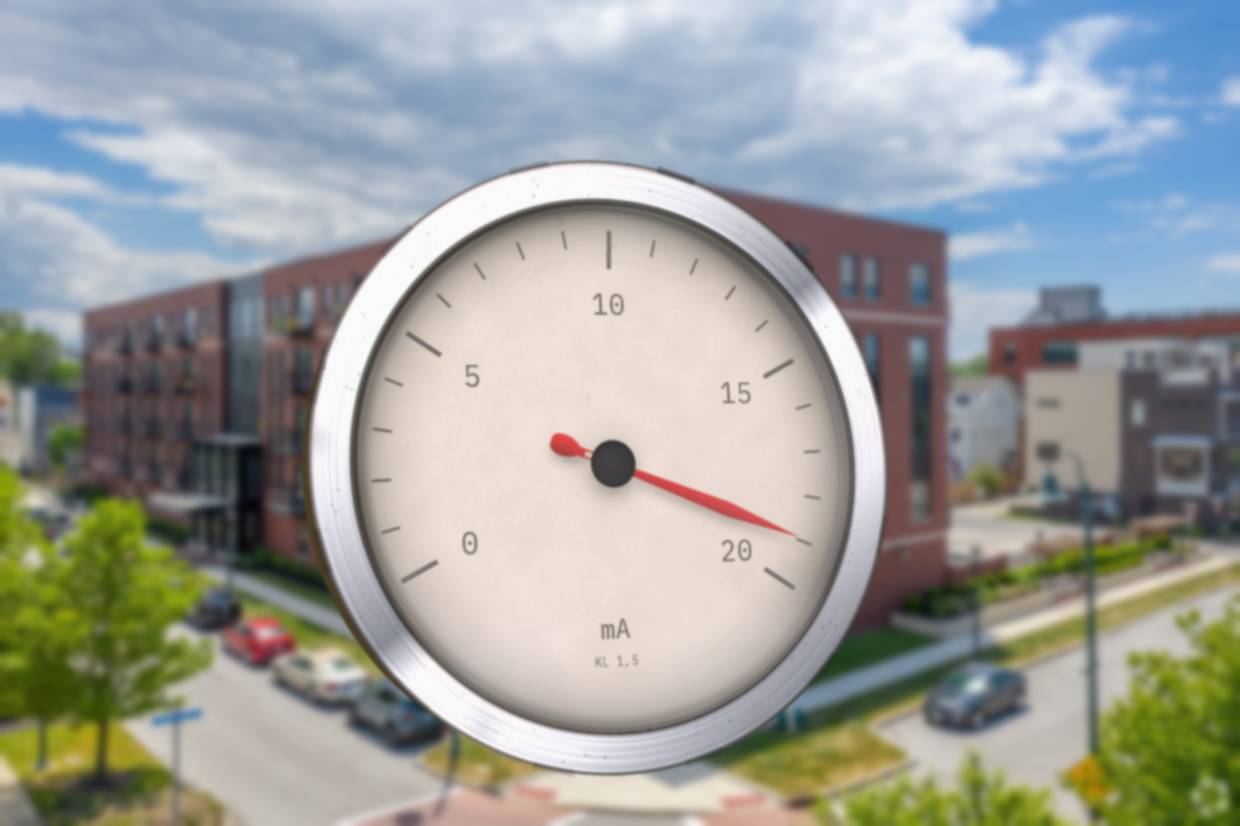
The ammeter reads 19mA
